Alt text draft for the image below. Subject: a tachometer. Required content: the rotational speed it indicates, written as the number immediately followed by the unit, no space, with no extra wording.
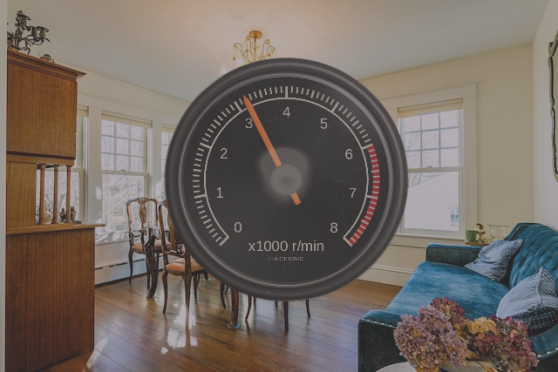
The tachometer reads 3200rpm
